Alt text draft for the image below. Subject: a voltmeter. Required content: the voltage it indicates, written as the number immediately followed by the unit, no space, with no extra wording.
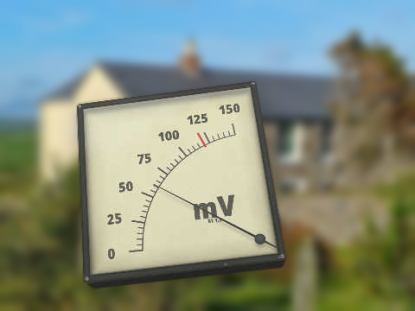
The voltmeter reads 60mV
